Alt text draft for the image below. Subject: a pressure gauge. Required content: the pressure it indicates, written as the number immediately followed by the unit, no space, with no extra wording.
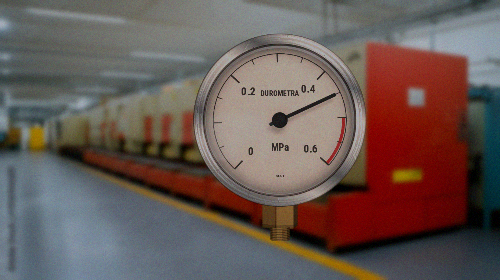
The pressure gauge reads 0.45MPa
